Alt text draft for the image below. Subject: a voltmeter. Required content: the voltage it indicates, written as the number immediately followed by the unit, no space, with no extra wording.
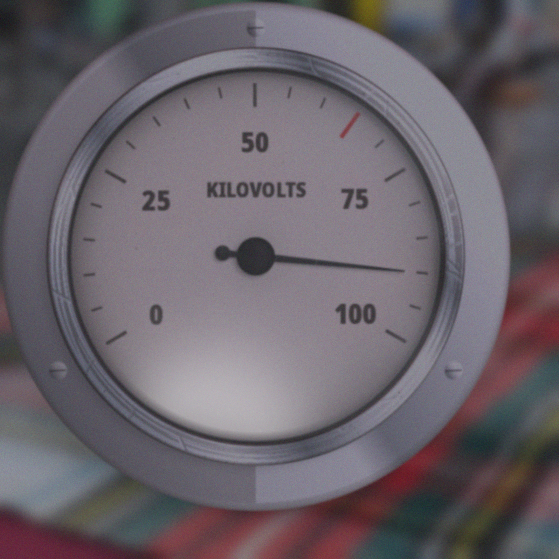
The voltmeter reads 90kV
